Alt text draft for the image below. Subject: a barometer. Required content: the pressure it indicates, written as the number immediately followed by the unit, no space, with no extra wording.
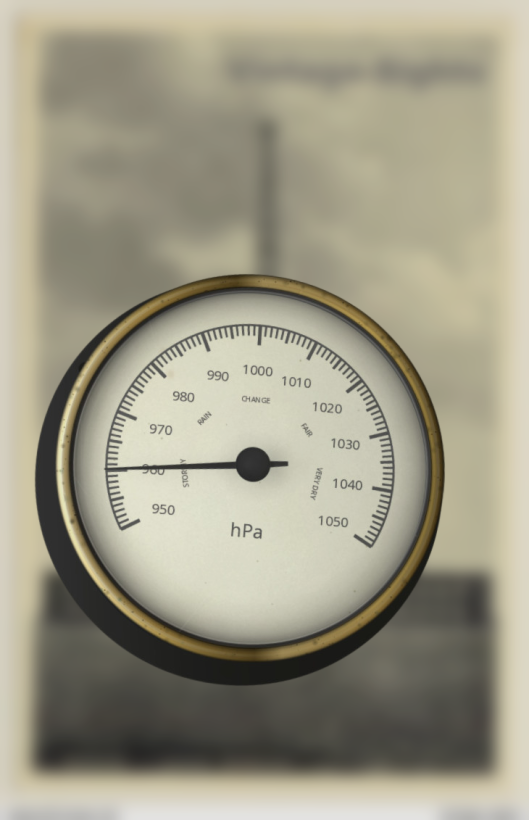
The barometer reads 960hPa
